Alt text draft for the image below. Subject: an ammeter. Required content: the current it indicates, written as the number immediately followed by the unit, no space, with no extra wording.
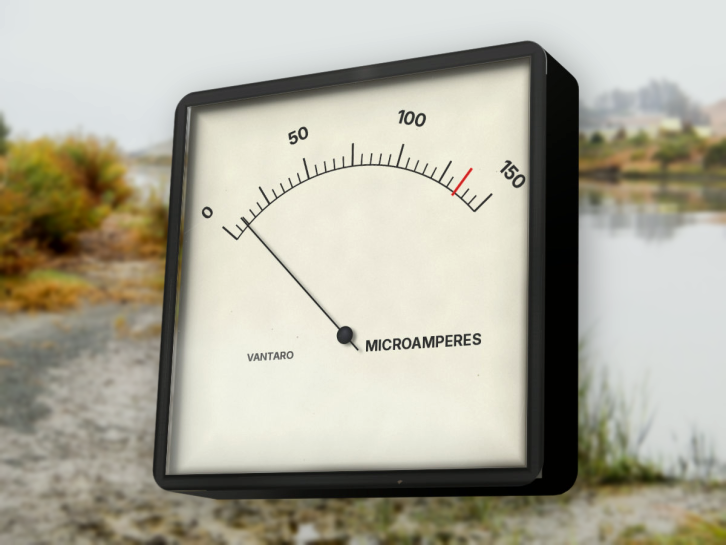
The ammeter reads 10µA
